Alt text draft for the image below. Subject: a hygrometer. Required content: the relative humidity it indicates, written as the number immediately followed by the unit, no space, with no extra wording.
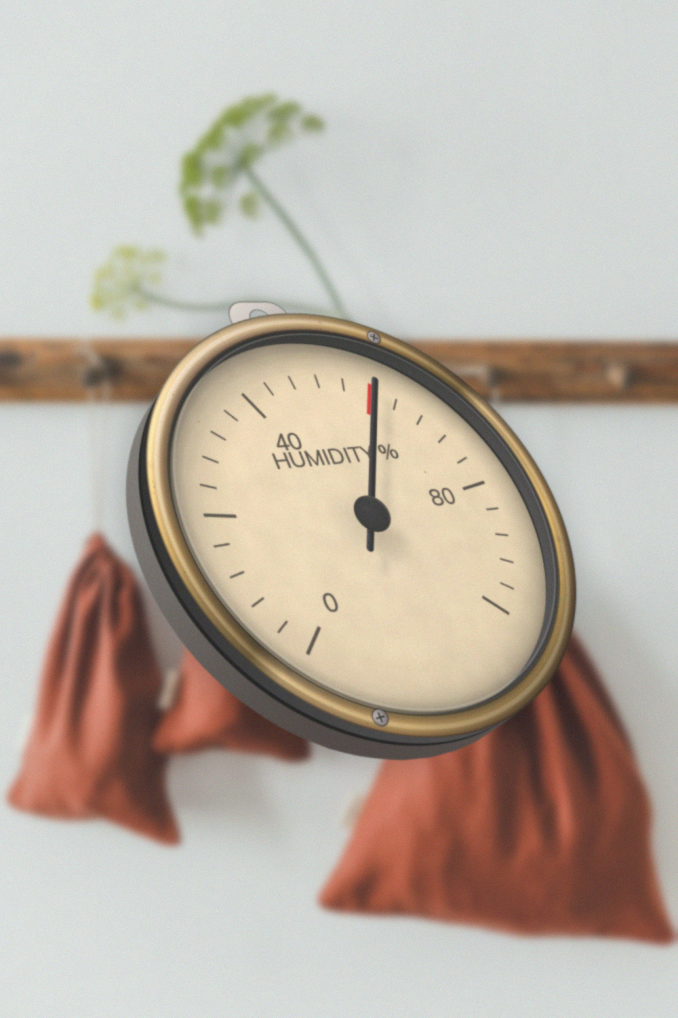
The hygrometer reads 60%
